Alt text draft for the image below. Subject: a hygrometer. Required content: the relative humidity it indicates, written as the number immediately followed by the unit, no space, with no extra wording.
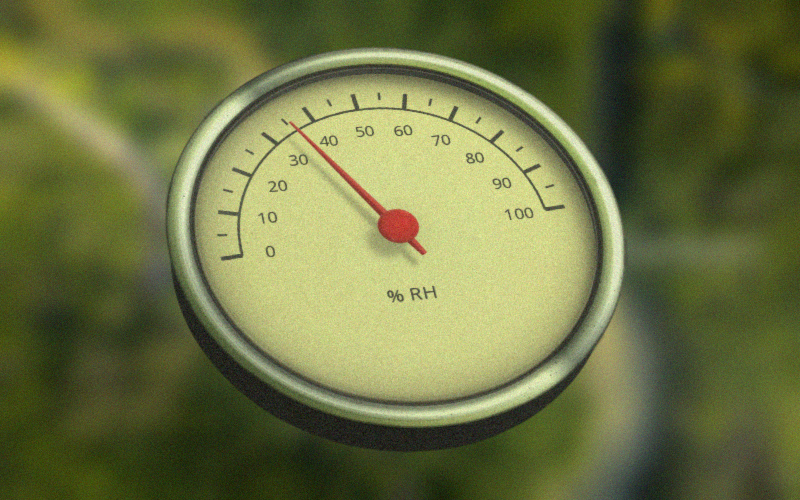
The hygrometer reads 35%
